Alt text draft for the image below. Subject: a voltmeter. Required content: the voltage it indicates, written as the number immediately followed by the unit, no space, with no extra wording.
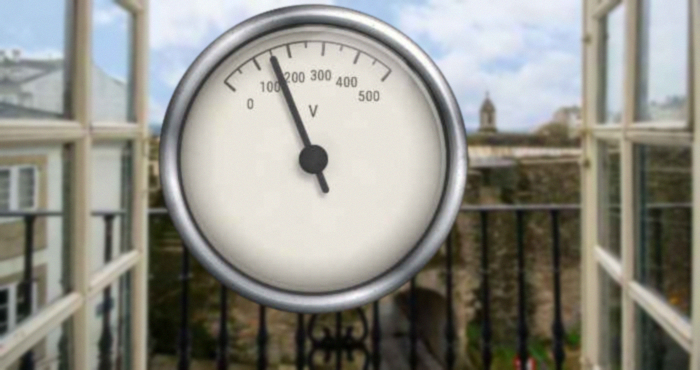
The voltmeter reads 150V
